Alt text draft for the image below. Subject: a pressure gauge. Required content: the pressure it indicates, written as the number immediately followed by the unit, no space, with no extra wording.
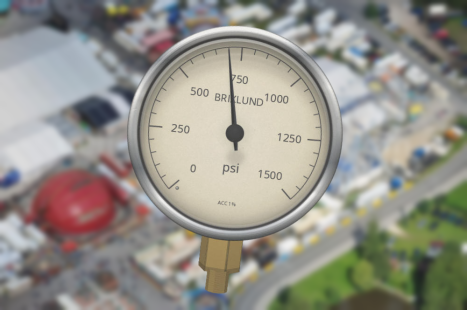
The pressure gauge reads 700psi
